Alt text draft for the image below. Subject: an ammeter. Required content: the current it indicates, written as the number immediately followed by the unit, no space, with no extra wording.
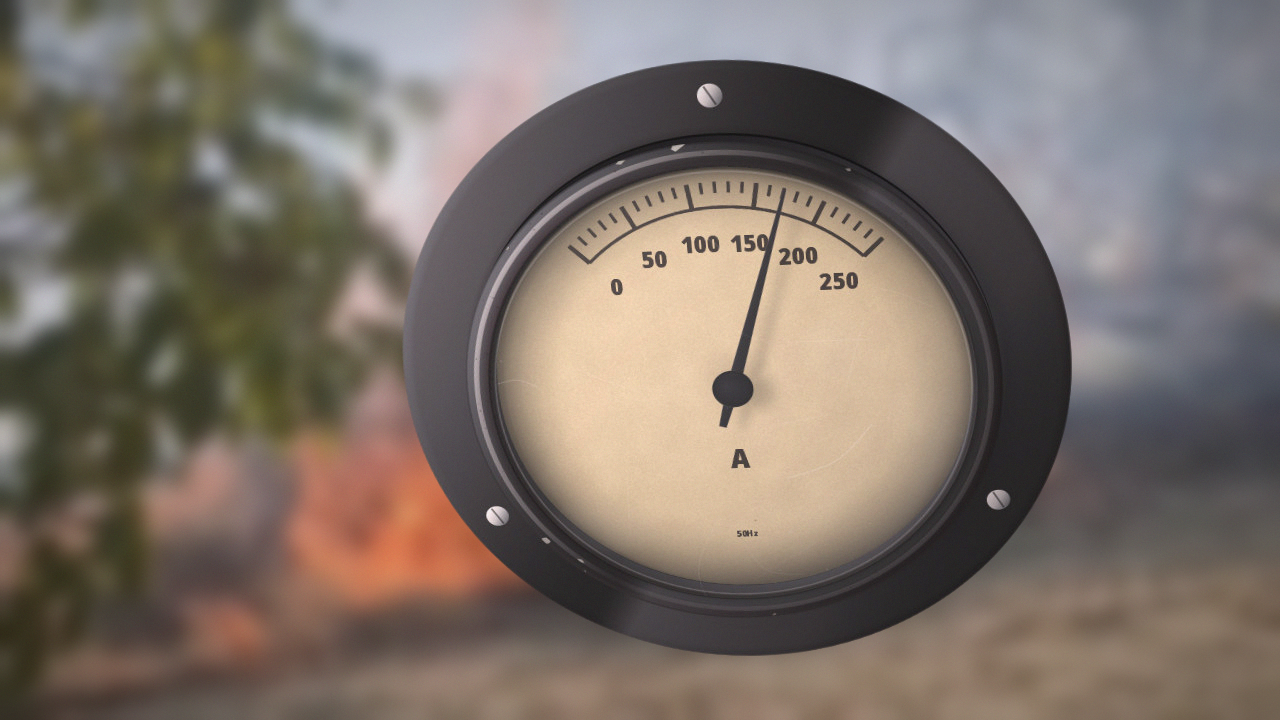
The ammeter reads 170A
